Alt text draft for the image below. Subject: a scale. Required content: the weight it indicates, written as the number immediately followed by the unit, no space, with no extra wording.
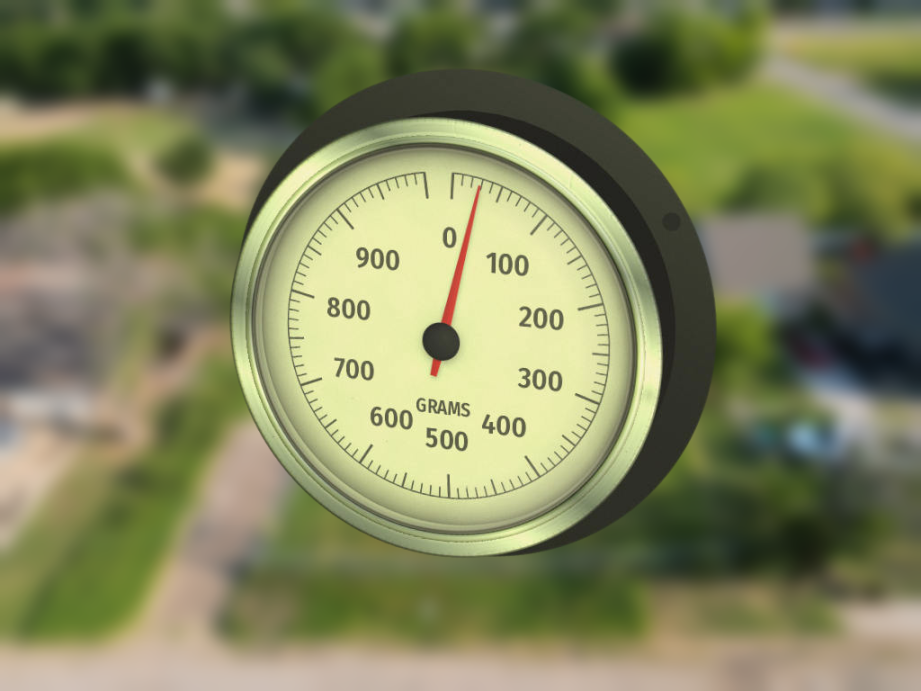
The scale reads 30g
